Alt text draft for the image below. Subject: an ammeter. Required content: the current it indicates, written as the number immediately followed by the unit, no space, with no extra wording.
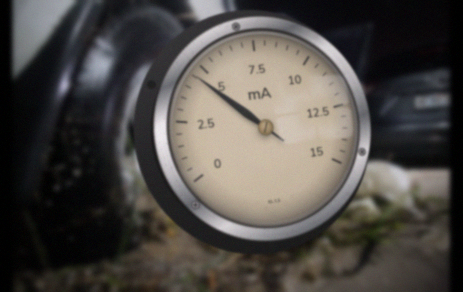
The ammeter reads 4.5mA
